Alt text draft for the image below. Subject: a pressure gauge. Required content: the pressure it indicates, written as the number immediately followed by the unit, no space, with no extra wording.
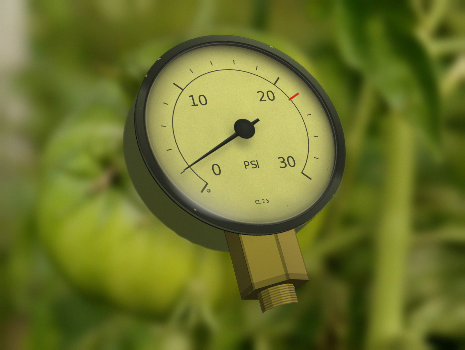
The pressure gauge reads 2psi
